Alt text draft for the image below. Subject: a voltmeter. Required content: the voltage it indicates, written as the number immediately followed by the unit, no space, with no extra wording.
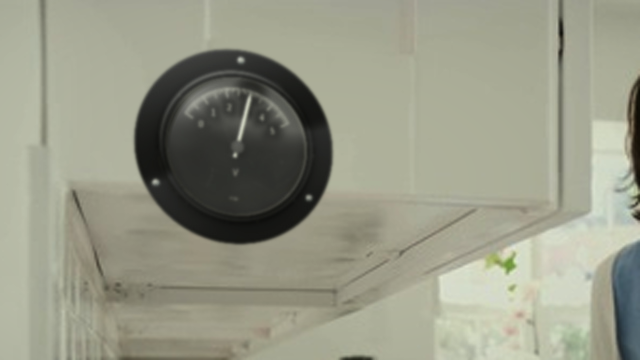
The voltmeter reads 3V
